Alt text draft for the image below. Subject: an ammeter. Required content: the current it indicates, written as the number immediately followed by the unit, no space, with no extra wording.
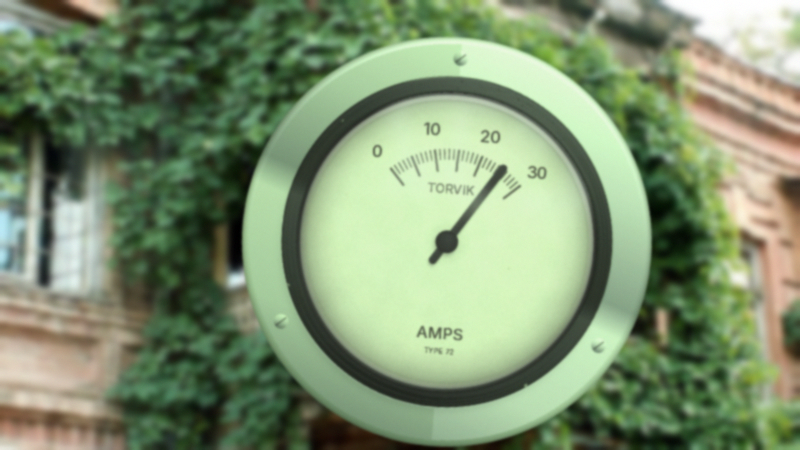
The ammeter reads 25A
